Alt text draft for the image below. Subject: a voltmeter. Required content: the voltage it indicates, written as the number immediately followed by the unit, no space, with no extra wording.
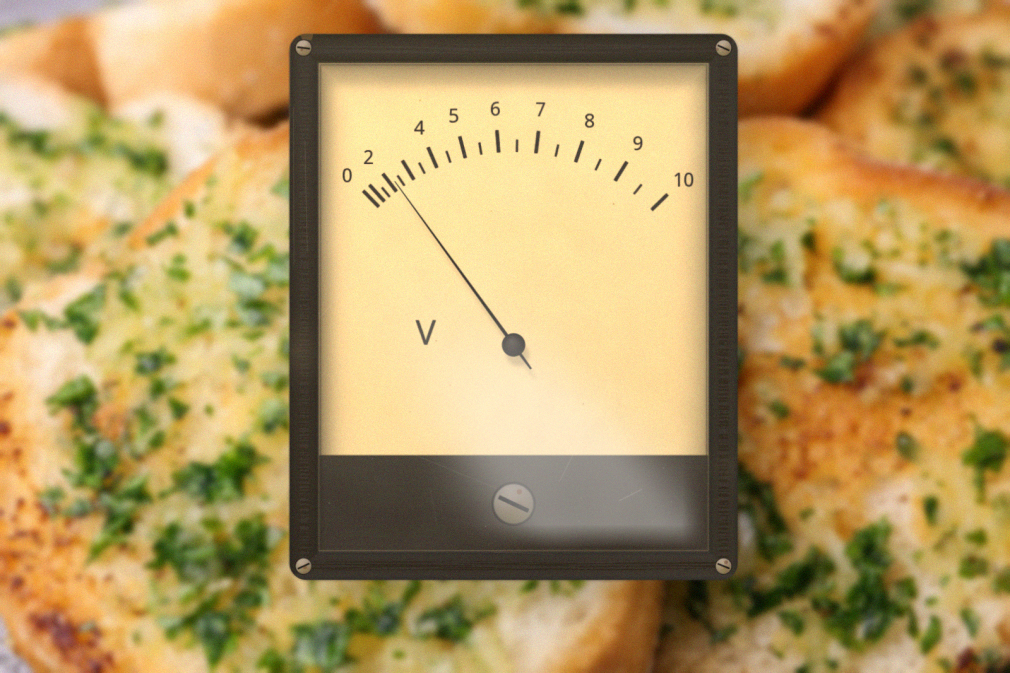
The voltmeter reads 2.25V
